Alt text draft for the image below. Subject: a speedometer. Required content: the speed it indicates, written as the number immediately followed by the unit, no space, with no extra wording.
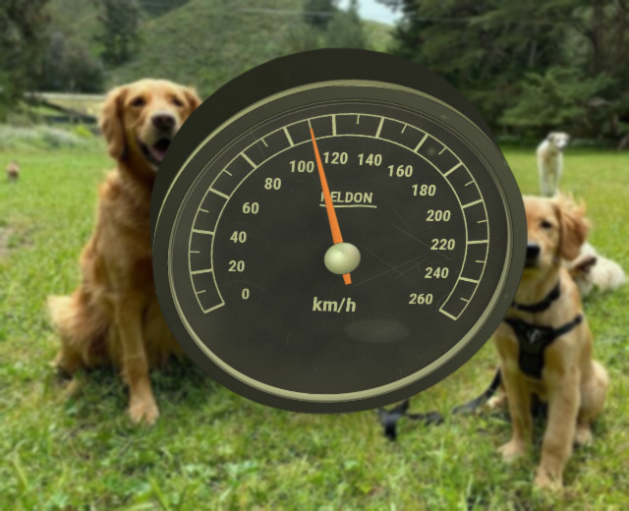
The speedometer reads 110km/h
